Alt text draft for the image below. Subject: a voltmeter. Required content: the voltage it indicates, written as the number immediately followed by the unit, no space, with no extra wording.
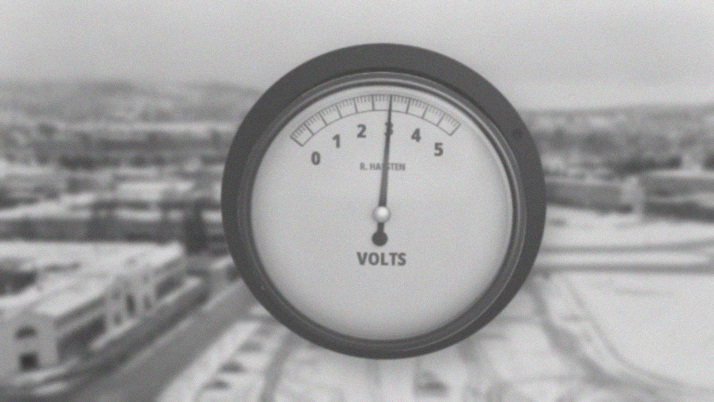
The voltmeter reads 3V
